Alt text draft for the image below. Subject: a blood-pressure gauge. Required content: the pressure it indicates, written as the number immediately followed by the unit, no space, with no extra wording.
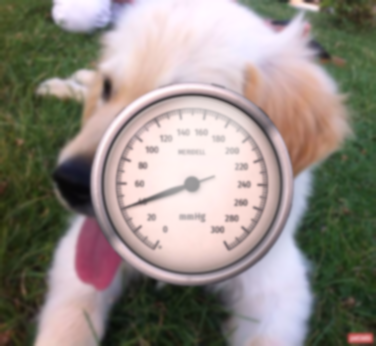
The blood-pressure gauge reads 40mmHg
